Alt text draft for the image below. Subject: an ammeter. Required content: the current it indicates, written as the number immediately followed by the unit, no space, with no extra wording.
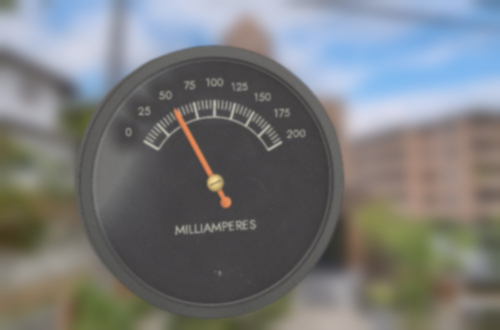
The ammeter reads 50mA
